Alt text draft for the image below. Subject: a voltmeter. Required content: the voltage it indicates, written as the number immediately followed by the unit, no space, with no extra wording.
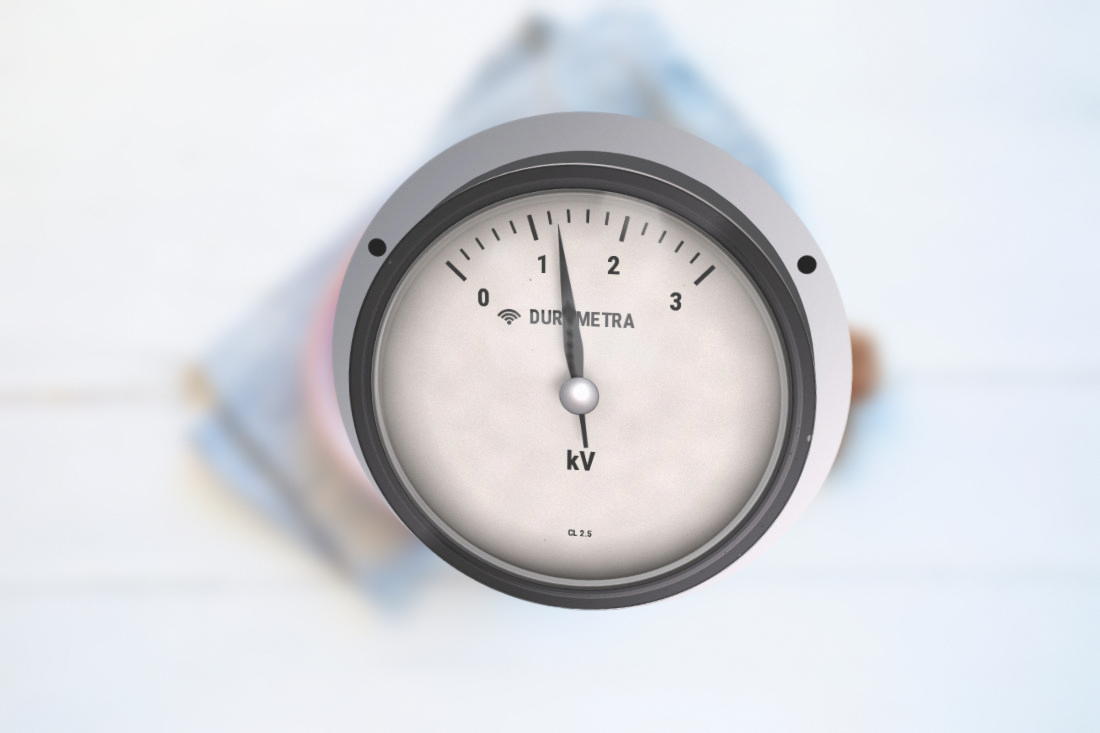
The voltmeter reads 1.3kV
